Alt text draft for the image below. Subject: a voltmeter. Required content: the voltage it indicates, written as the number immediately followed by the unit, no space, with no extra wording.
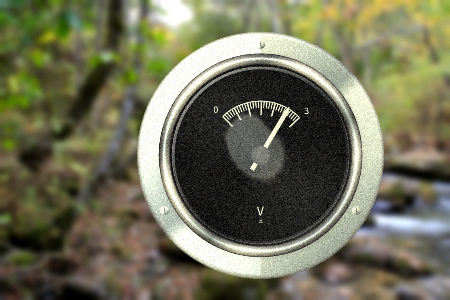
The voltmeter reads 2.5V
